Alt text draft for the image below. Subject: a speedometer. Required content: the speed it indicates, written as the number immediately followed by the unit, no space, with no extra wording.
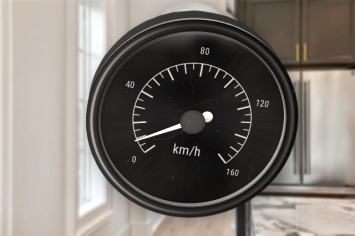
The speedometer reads 10km/h
